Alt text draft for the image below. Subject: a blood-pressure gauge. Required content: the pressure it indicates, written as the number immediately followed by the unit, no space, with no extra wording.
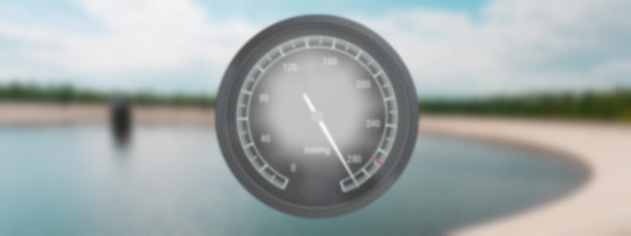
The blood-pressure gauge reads 290mmHg
